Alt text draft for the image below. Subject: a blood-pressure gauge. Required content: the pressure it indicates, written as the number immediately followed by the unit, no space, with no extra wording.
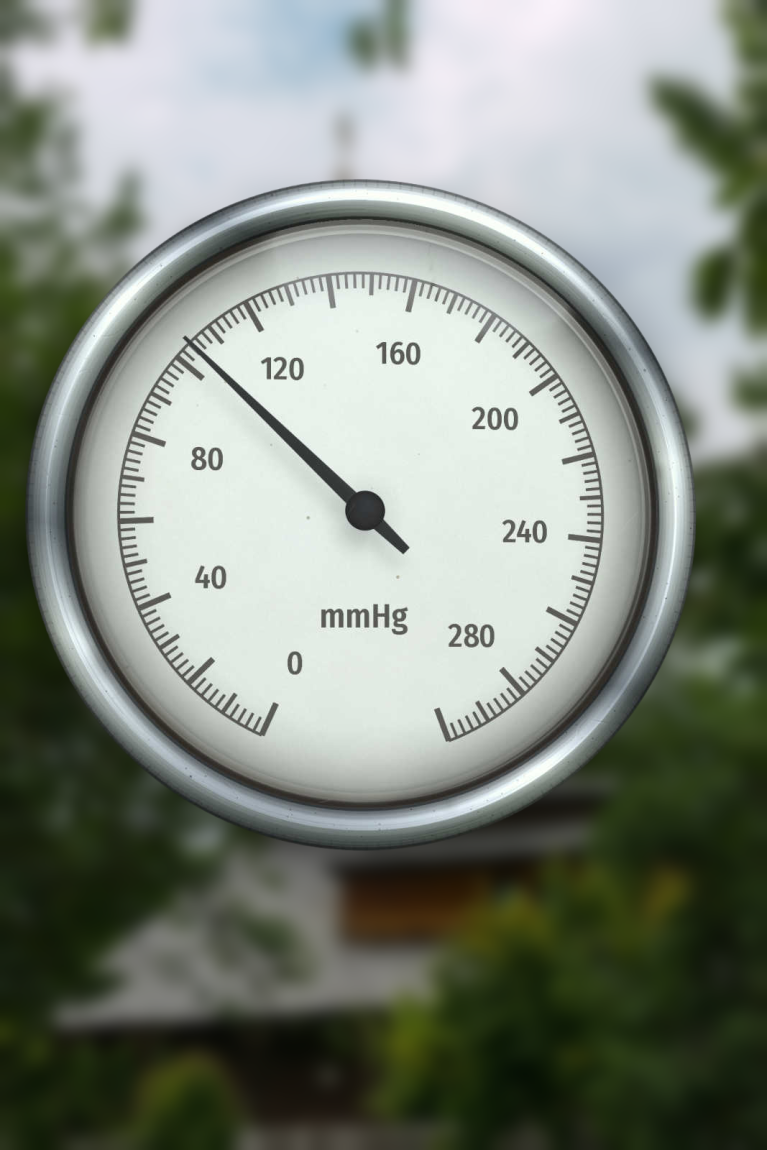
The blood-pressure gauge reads 104mmHg
